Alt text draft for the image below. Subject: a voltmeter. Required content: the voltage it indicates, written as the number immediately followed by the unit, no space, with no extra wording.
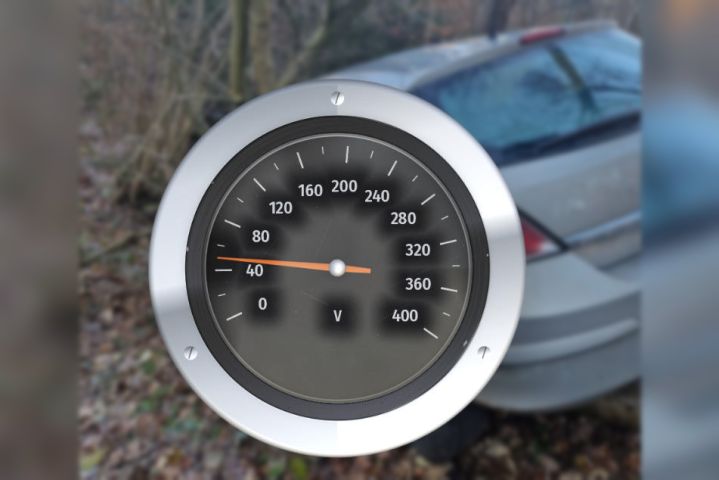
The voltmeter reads 50V
